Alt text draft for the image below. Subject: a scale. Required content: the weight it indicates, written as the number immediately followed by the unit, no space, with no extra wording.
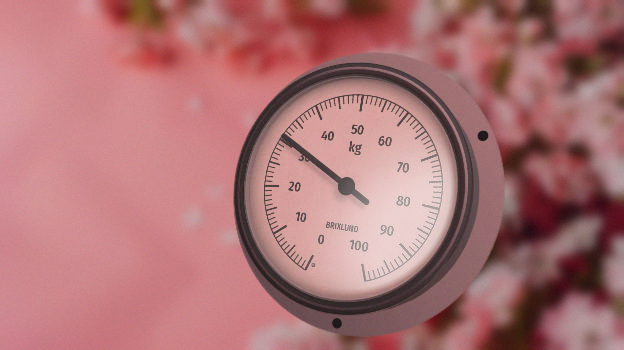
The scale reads 31kg
